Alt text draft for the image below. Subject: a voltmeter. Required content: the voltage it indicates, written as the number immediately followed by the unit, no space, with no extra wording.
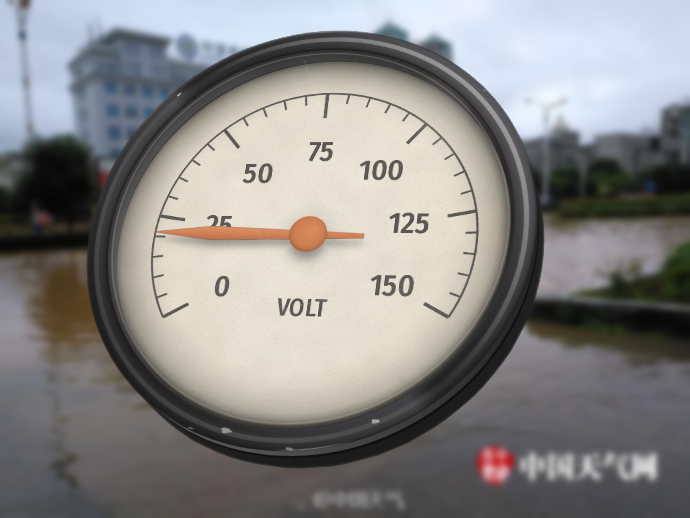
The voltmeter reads 20V
